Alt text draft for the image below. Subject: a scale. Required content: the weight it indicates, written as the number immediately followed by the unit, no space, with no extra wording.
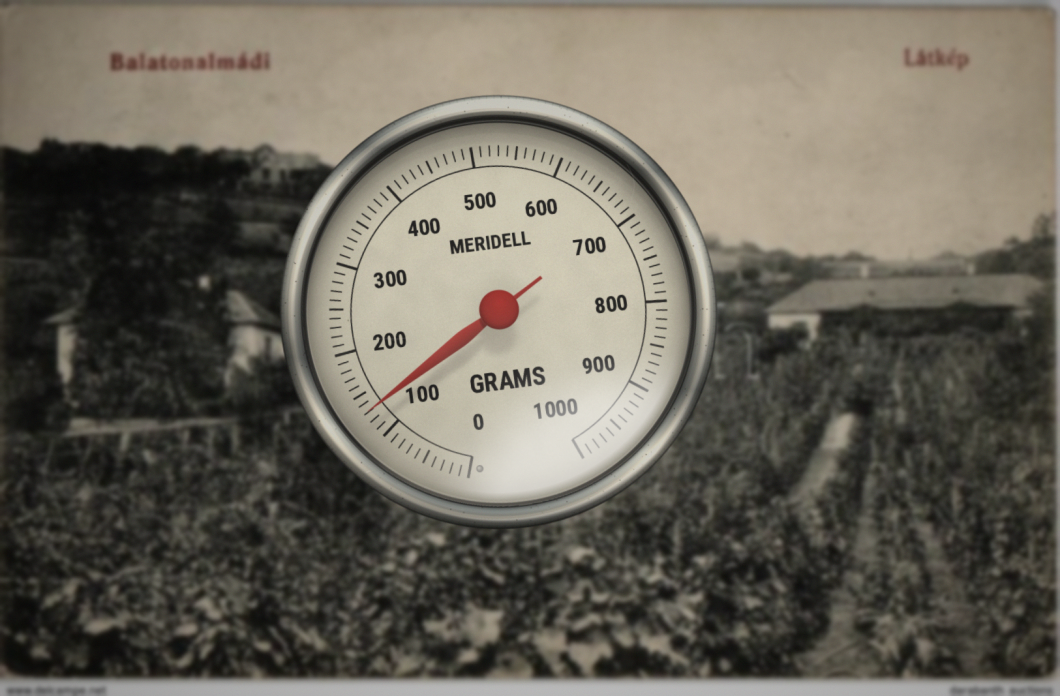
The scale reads 130g
